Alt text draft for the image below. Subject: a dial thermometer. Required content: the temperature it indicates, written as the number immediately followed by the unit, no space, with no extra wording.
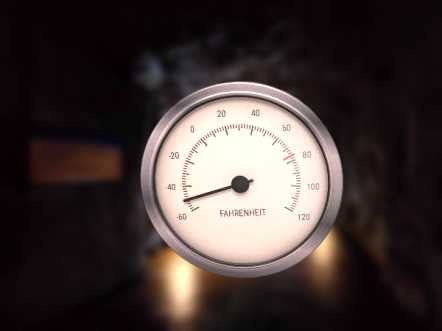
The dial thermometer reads -50°F
